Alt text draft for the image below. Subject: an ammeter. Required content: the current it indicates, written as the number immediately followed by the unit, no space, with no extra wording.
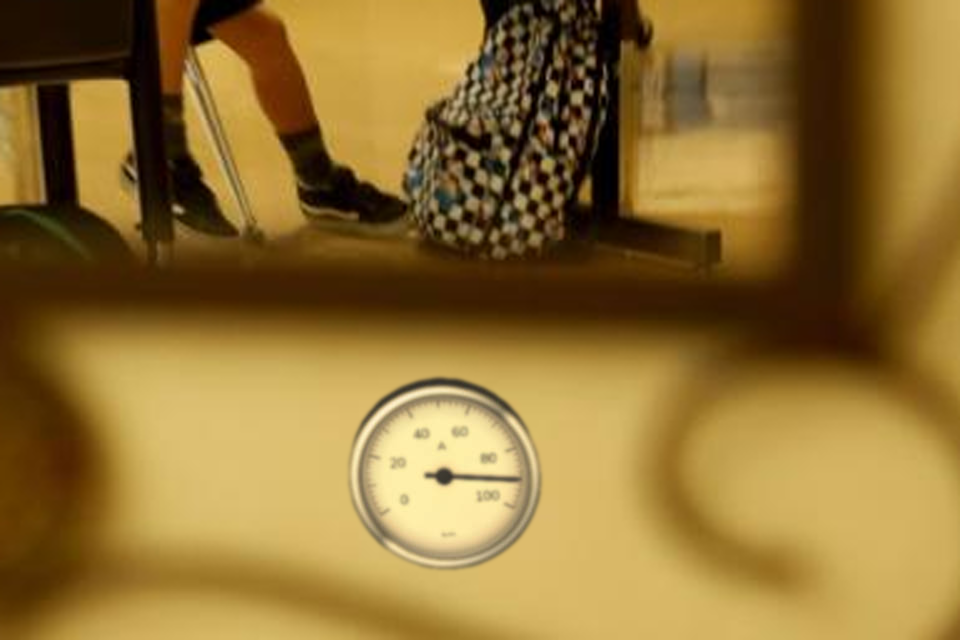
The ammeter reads 90A
